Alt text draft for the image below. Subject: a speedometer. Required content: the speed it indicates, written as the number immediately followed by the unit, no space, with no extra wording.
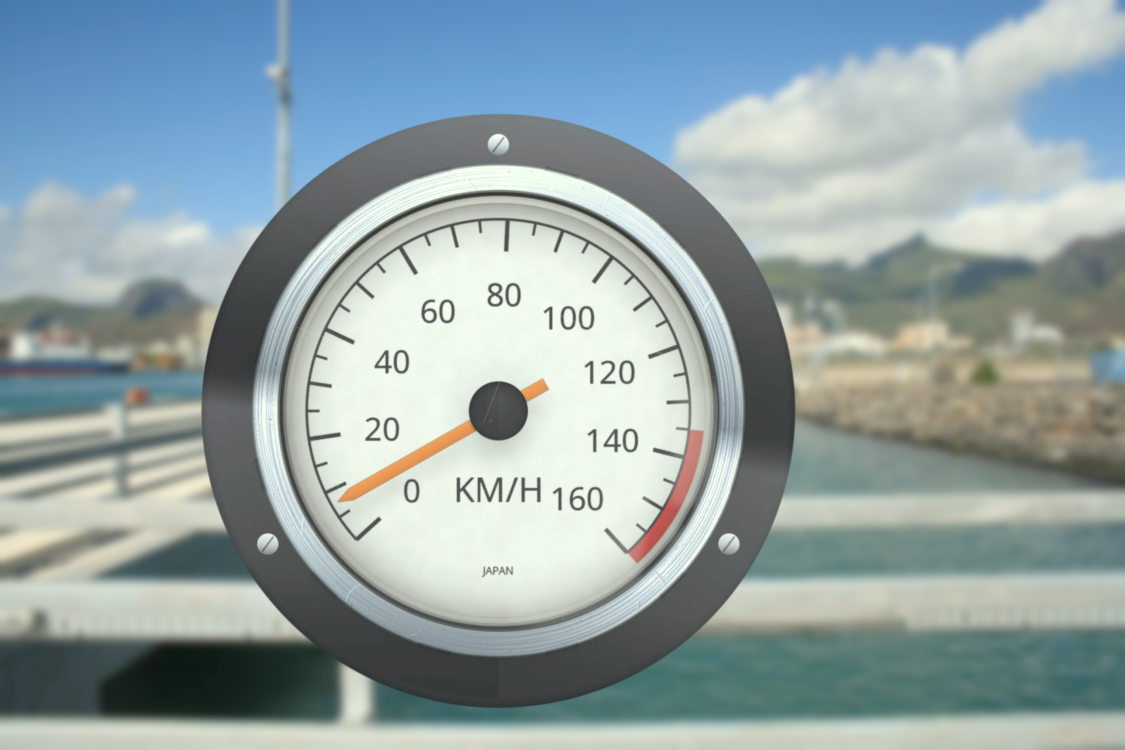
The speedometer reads 7.5km/h
